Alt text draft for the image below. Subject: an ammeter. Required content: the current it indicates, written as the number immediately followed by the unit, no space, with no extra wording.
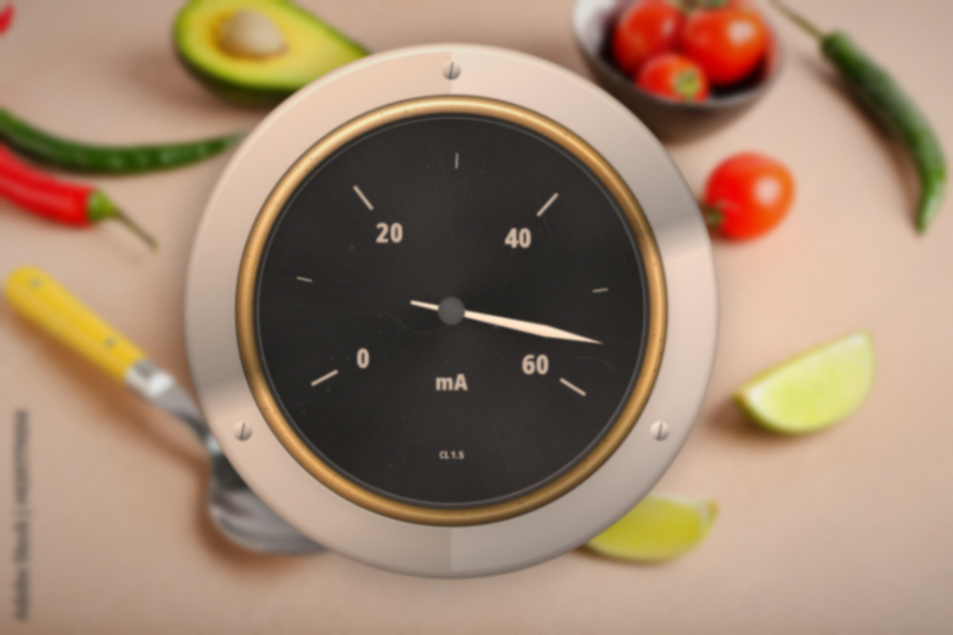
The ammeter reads 55mA
